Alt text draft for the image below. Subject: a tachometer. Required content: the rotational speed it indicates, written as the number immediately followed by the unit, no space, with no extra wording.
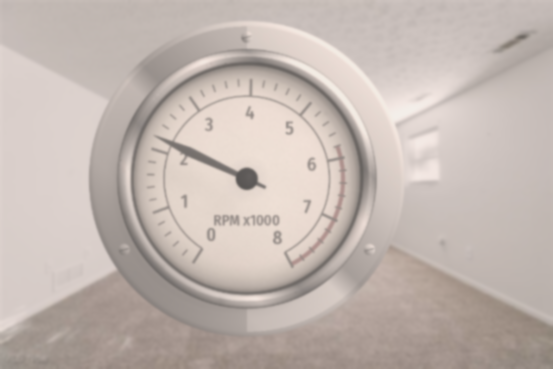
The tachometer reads 2200rpm
